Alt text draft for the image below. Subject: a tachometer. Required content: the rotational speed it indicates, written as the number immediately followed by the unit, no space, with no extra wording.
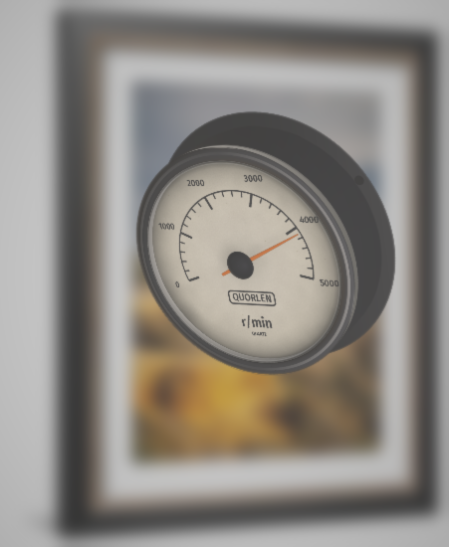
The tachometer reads 4100rpm
